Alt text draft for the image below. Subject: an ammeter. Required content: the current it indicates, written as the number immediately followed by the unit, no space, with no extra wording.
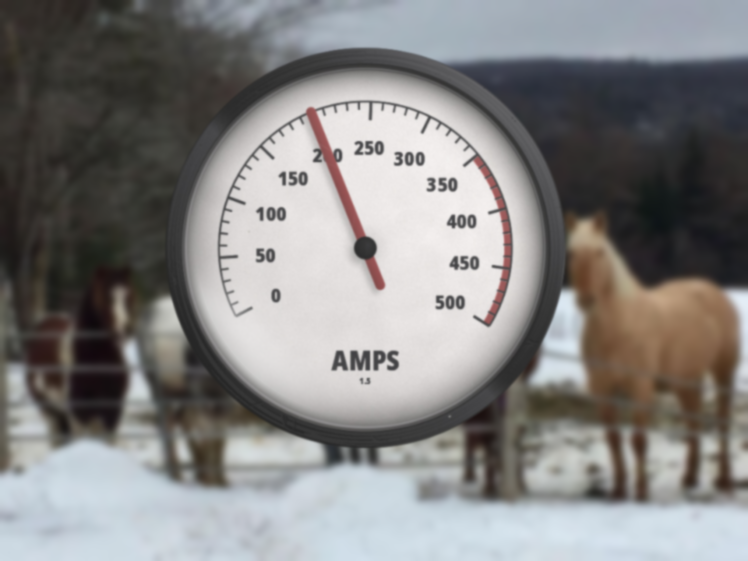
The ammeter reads 200A
